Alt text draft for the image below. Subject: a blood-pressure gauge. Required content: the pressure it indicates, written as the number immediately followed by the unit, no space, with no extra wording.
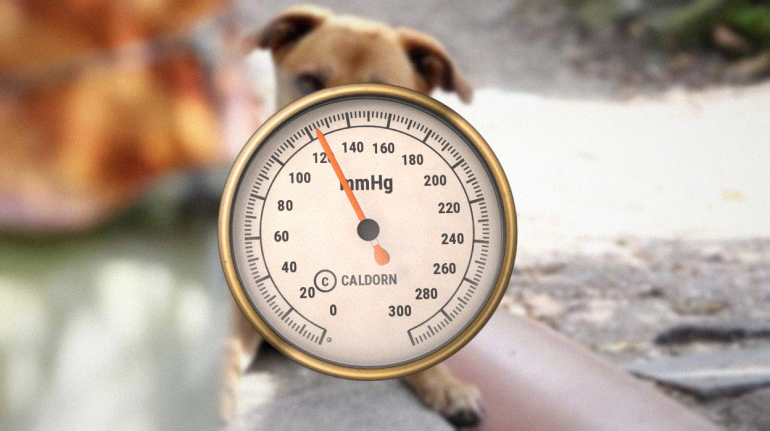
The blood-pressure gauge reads 124mmHg
